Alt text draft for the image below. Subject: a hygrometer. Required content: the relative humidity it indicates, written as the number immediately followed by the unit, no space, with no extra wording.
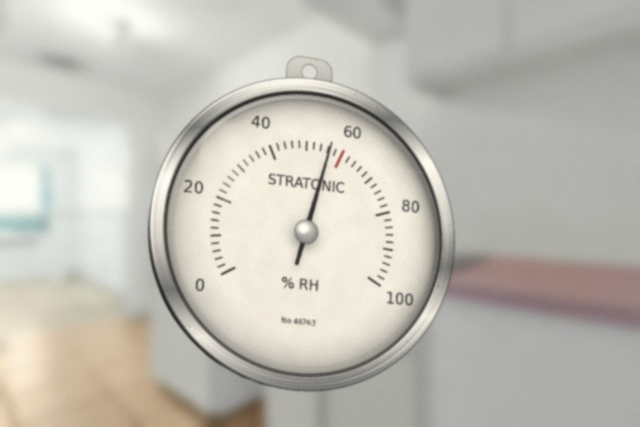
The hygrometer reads 56%
